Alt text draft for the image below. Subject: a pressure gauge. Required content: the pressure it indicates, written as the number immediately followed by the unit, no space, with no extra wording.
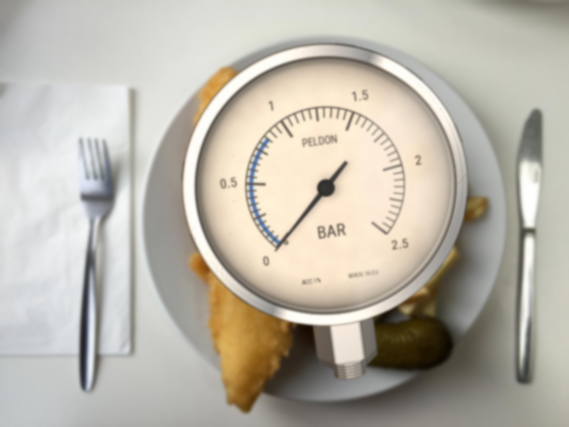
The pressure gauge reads 0bar
